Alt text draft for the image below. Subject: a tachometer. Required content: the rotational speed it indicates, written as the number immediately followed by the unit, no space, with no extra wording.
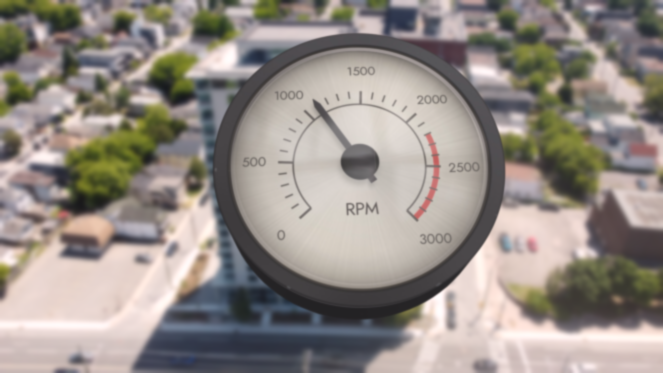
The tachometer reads 1100rpm
